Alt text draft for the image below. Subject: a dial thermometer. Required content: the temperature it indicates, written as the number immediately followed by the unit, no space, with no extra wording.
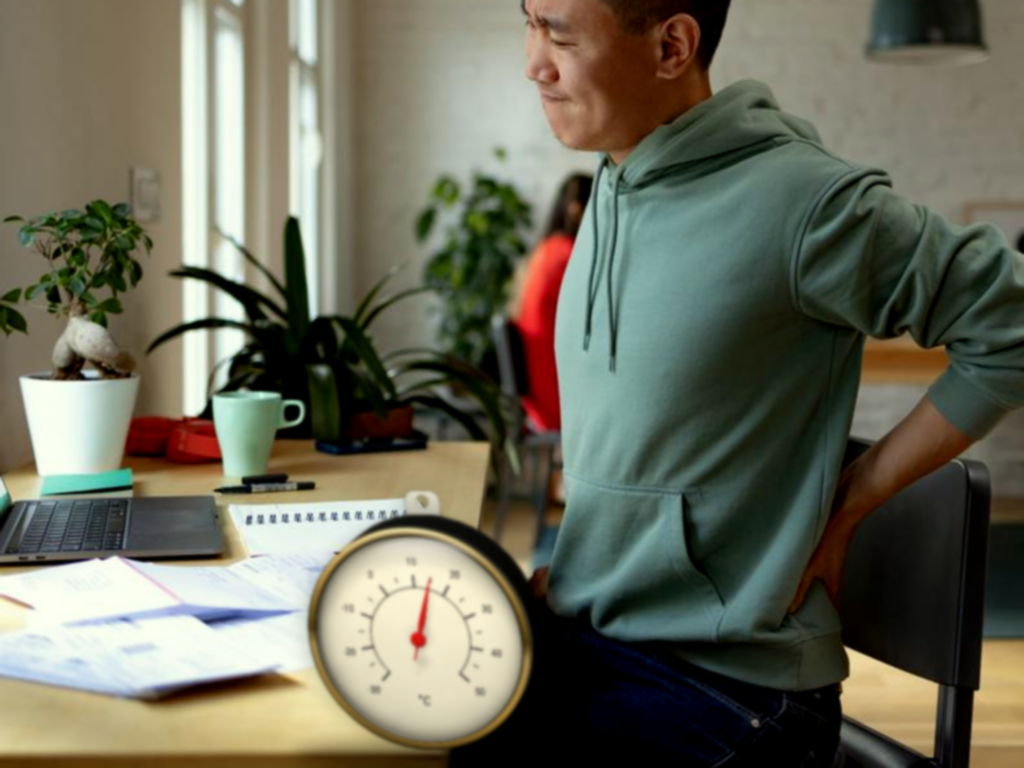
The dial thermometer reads 15°C
